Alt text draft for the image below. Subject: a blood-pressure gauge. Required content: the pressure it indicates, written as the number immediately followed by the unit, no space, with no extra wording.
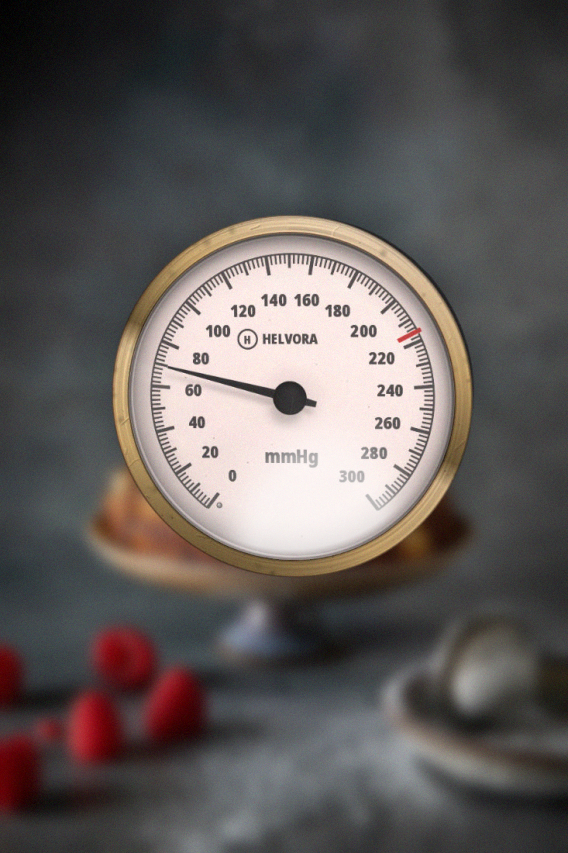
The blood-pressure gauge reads 70mmHg
